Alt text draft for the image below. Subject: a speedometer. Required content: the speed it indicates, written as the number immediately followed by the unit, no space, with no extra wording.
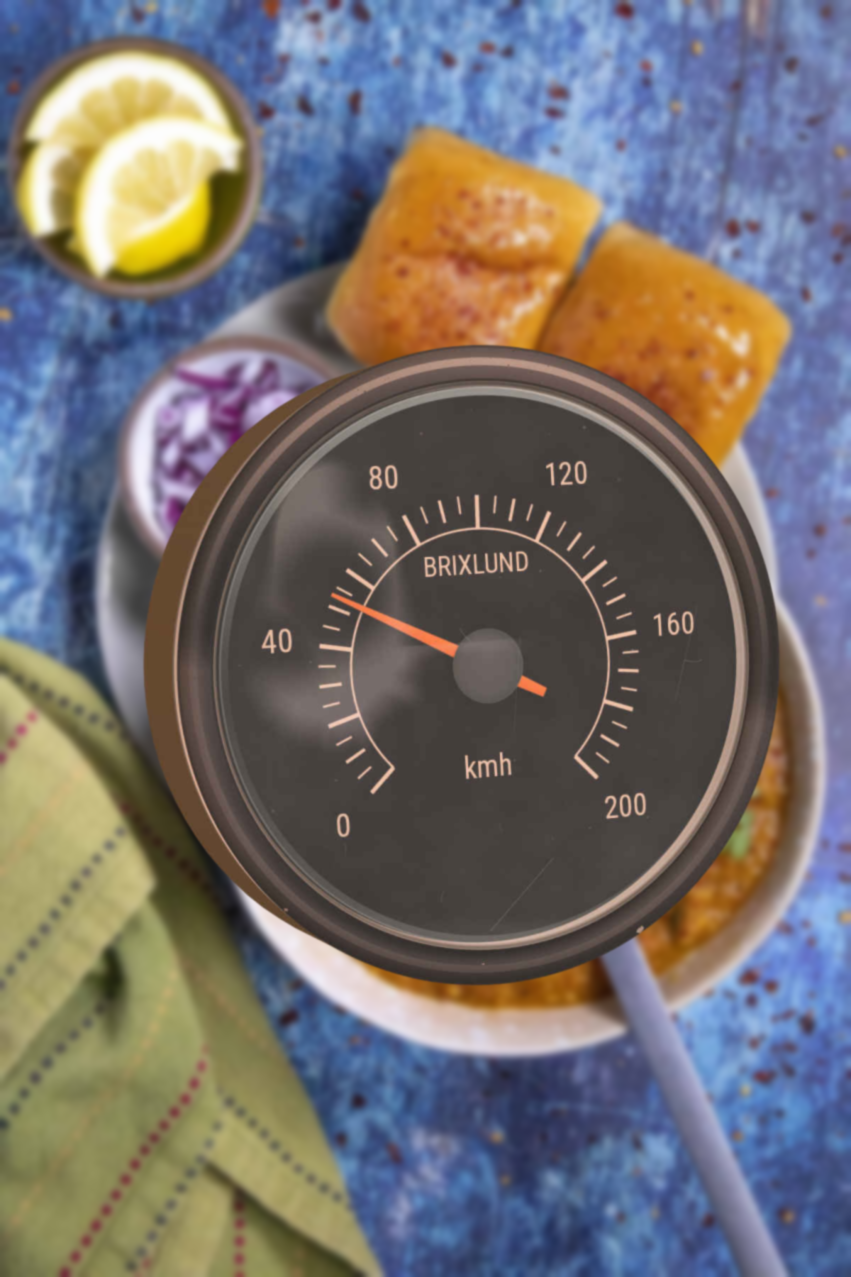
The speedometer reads 52.5km/h
